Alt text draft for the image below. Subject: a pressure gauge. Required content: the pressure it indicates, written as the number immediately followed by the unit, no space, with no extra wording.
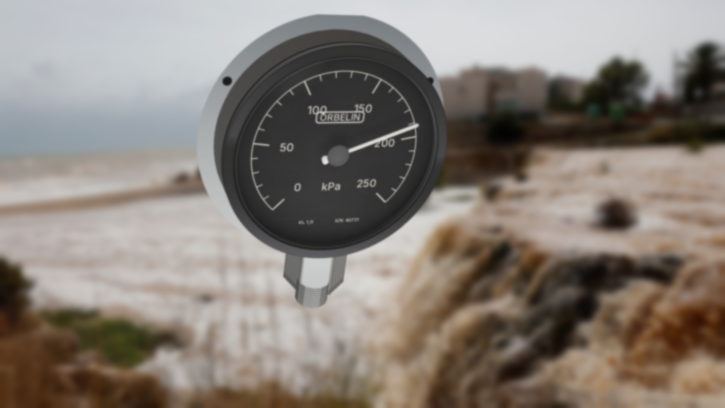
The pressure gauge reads 190kPa
